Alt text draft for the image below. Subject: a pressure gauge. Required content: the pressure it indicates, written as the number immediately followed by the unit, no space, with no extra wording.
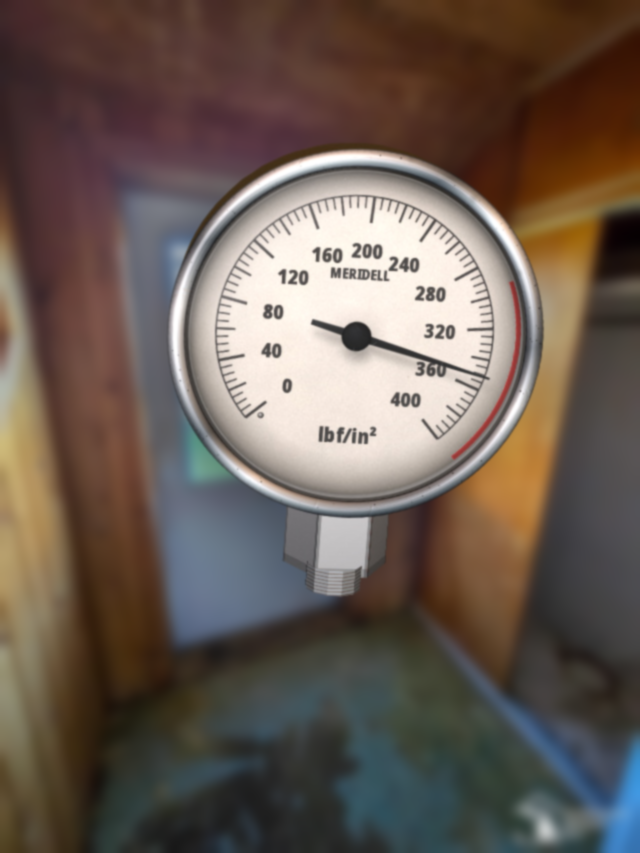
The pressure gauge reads 350psi
